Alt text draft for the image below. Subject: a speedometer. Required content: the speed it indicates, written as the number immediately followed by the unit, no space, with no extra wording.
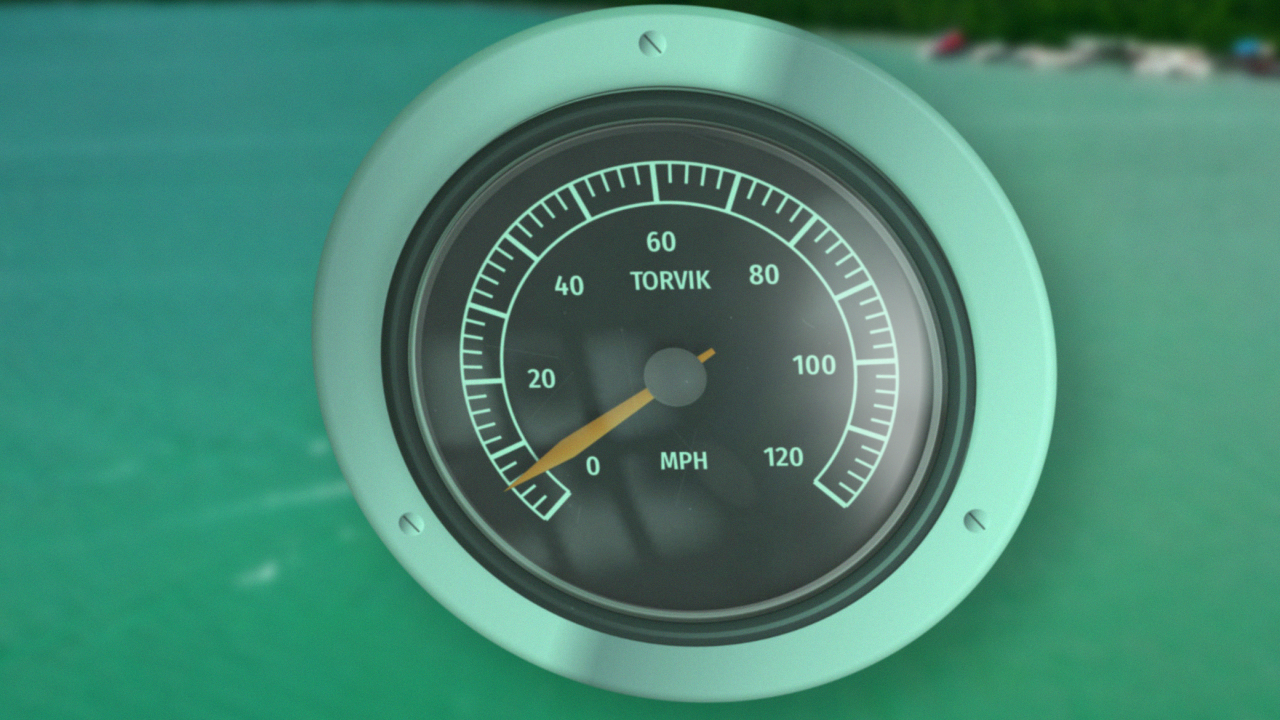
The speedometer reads 6mph
